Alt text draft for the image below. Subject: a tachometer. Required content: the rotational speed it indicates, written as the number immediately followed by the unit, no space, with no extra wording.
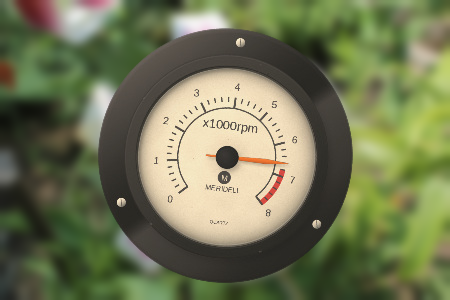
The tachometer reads 6600rpm
